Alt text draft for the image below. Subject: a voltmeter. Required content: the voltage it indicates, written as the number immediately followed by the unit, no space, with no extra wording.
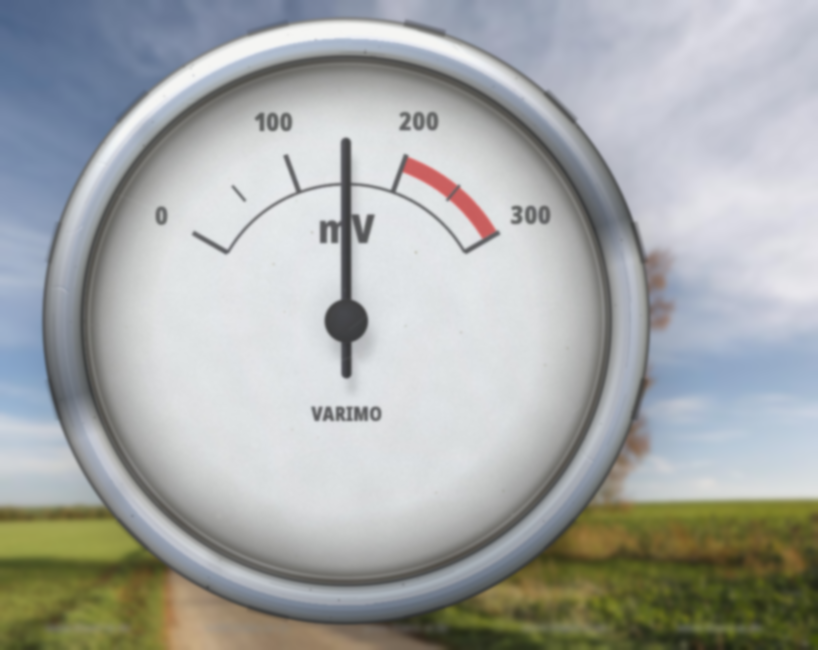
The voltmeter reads 150mV
